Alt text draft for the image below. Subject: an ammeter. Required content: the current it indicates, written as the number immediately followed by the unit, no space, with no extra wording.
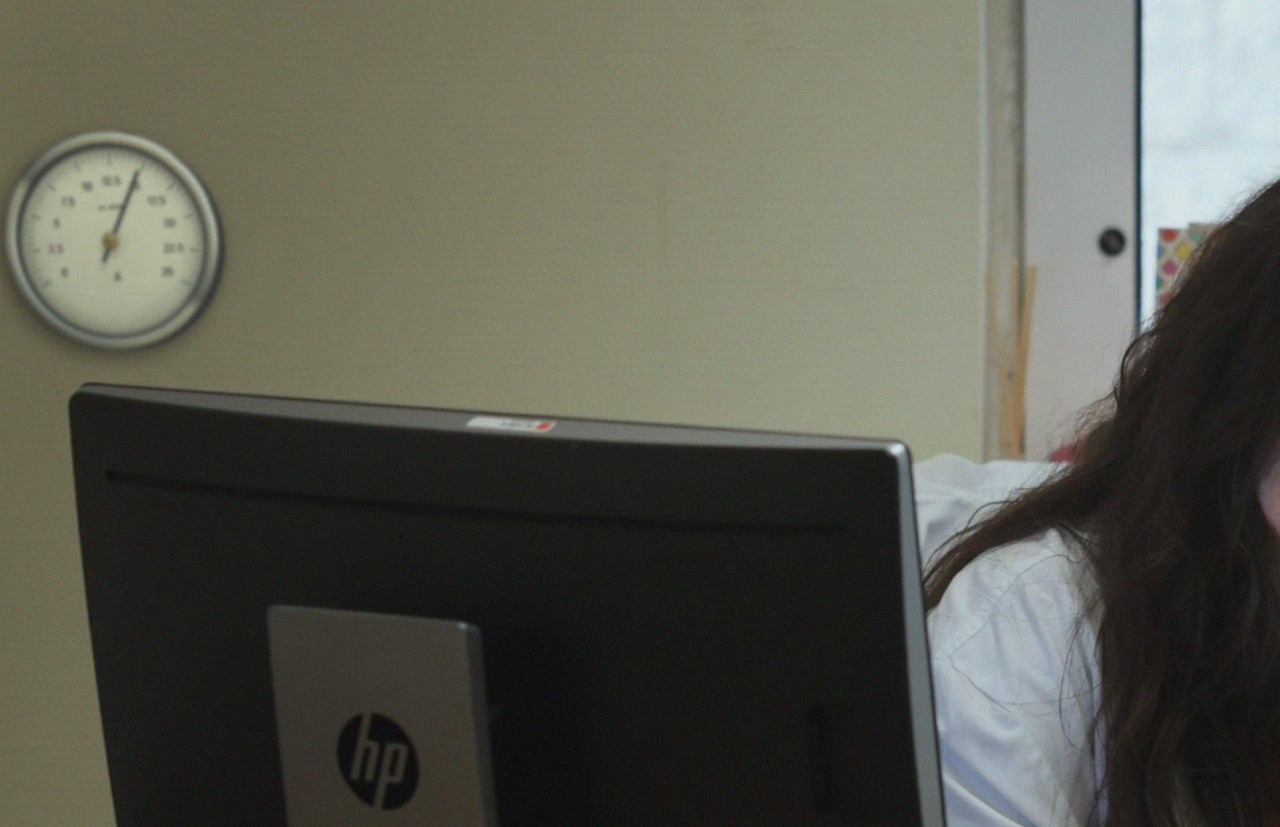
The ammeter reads 15A
